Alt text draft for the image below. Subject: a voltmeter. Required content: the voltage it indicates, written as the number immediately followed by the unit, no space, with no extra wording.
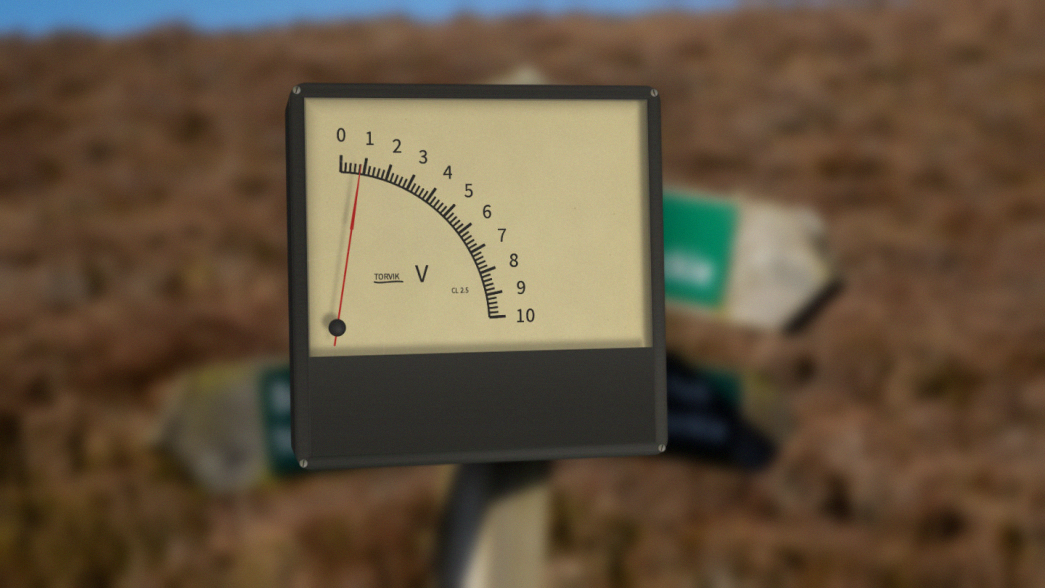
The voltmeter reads 0.8V
